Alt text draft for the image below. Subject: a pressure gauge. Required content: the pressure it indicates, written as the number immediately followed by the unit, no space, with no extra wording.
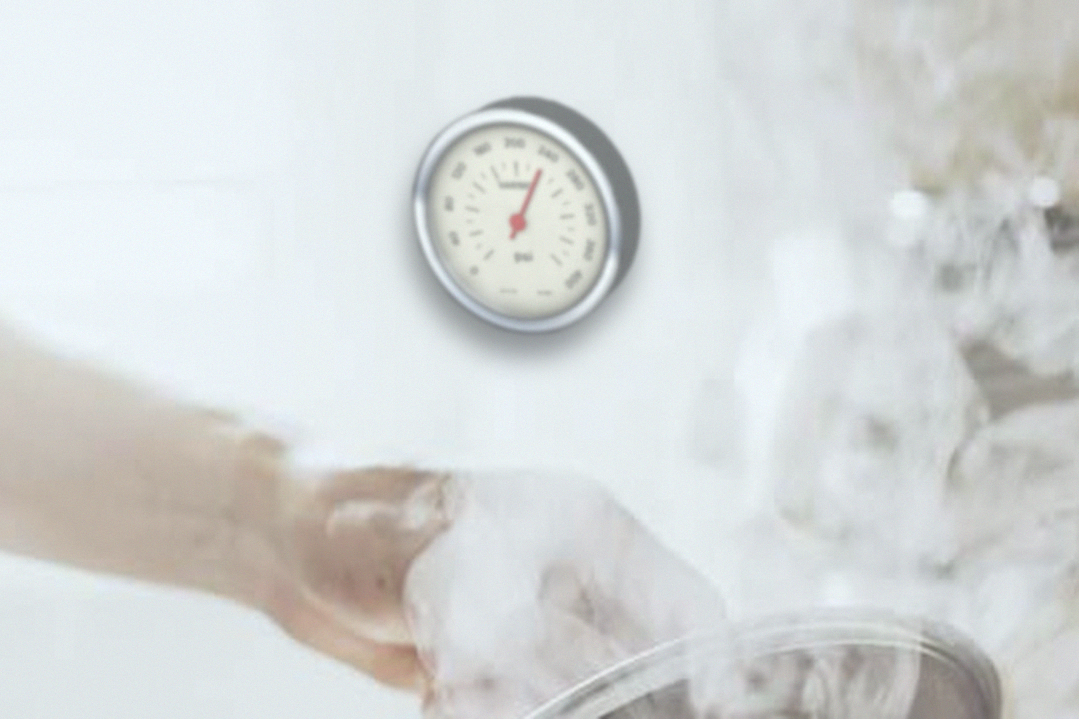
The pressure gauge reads 240psi
